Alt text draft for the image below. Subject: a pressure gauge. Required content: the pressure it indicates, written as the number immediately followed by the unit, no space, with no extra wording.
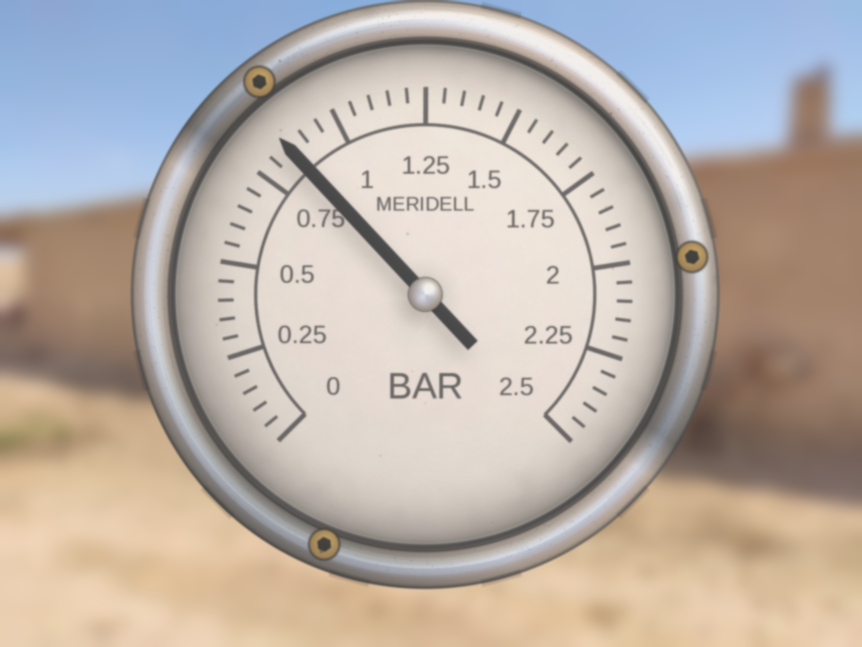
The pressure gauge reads 0.85bar
